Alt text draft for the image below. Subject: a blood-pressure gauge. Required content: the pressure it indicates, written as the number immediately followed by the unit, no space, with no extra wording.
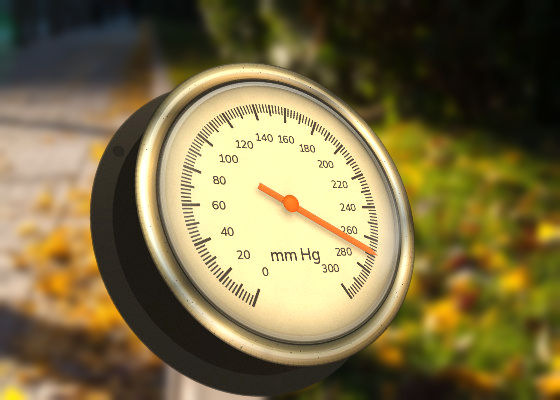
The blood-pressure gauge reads 270mmHg
